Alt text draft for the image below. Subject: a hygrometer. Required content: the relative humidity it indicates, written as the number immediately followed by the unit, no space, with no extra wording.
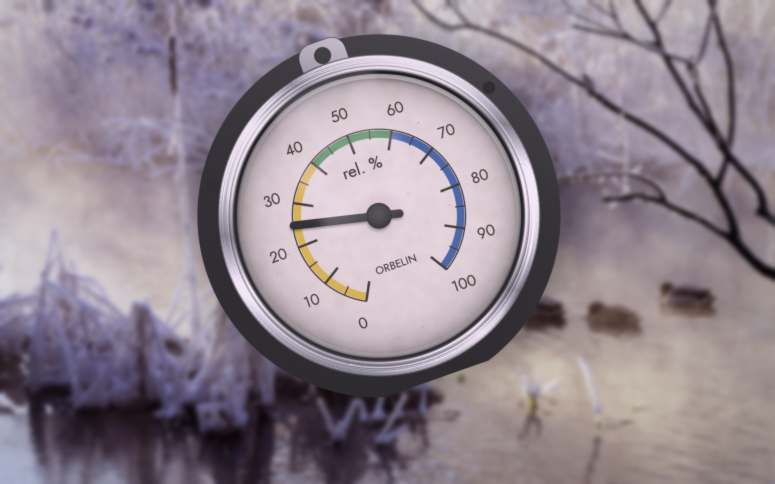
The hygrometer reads 25%
